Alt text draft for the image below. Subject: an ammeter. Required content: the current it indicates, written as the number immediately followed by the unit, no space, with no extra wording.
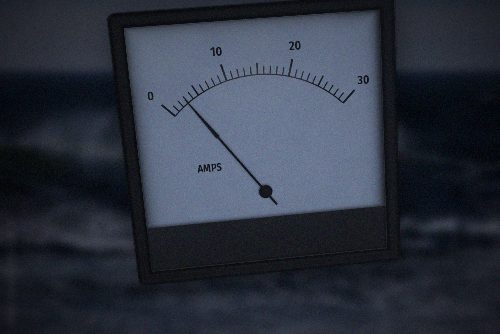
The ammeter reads 3A
